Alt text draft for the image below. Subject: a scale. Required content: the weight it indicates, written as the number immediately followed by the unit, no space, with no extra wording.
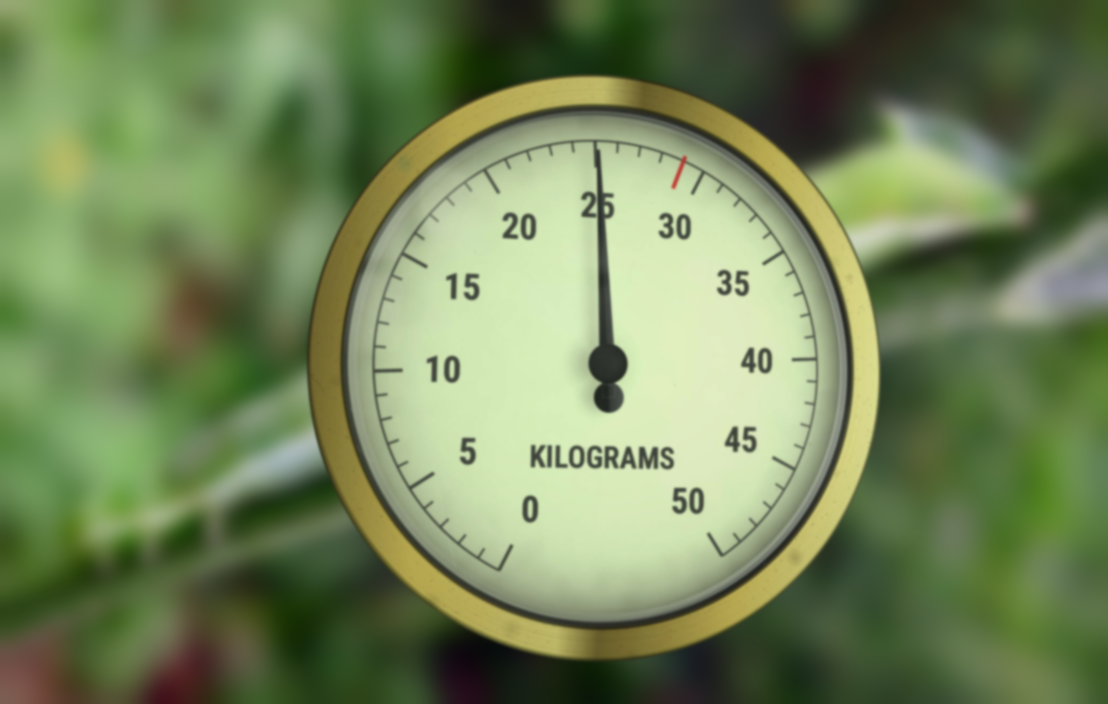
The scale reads 25kg
